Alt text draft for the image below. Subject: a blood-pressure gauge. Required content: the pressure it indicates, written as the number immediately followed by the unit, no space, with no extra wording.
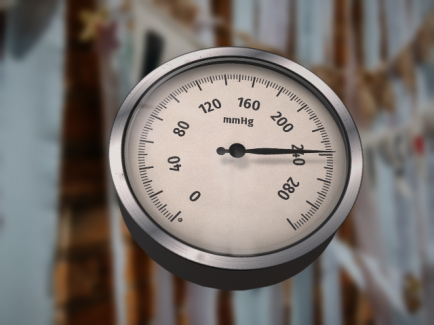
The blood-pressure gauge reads 240mmHg
